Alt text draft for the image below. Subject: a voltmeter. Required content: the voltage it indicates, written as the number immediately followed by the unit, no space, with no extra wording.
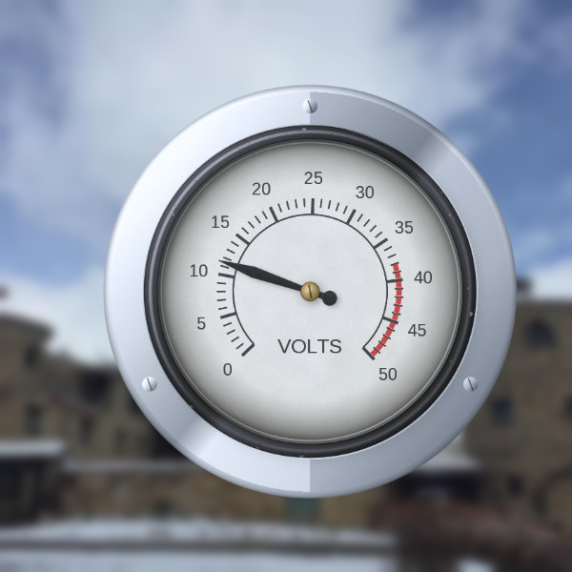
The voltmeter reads 11.5V
